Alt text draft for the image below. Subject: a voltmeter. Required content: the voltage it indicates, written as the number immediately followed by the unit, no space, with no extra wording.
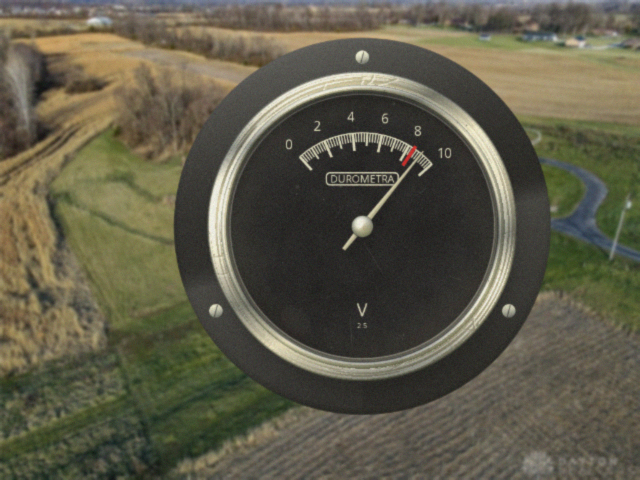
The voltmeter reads 9V
